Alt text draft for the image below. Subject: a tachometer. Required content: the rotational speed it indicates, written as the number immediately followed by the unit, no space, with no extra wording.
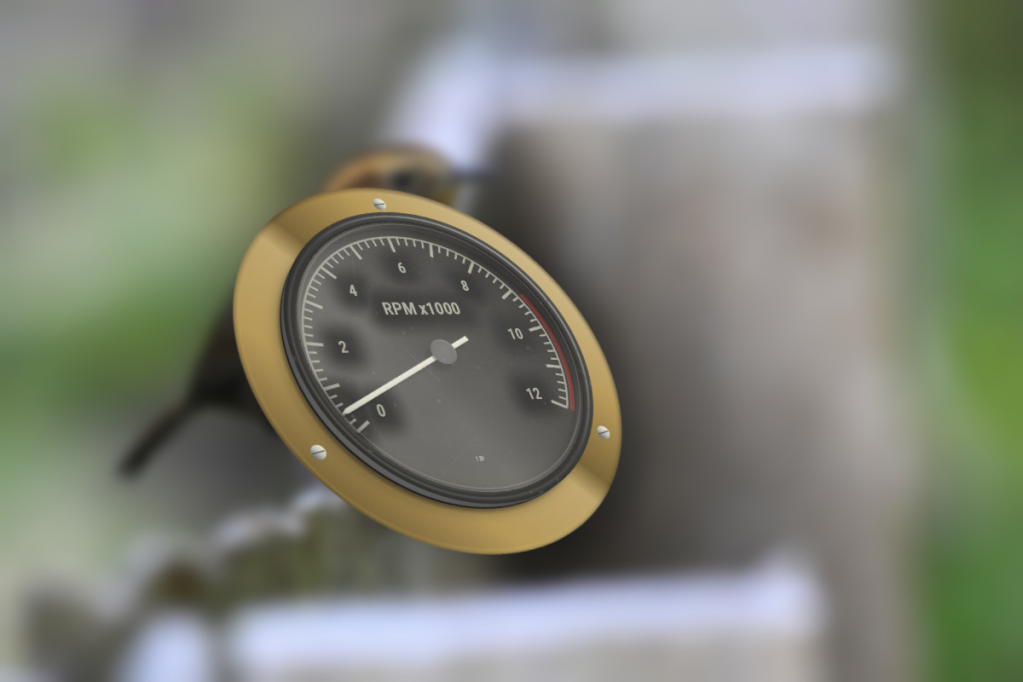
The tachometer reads 400rpm
